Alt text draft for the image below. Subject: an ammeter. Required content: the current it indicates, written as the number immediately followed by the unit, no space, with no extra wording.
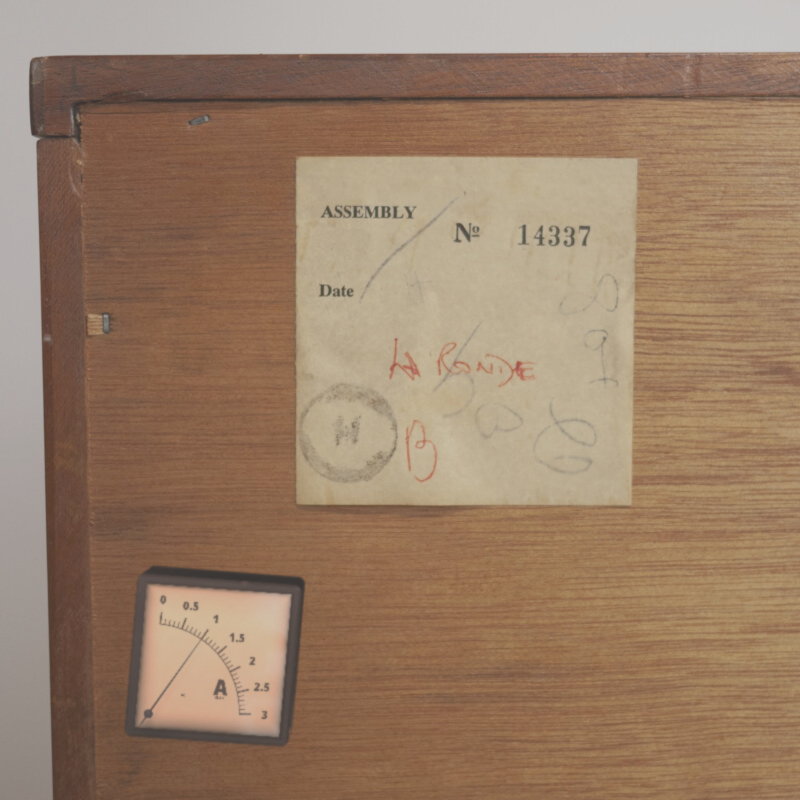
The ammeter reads 1A
